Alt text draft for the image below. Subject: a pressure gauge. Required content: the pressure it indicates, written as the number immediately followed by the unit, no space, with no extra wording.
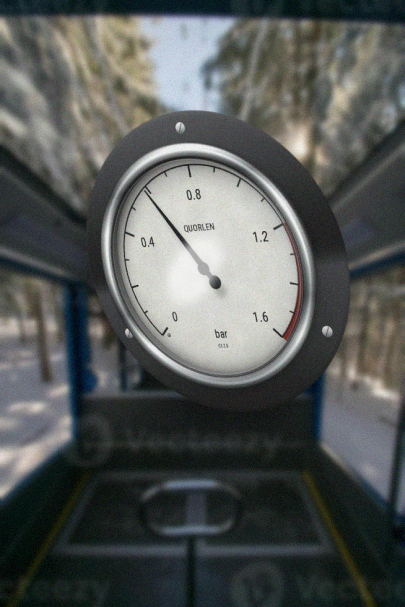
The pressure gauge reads 0.6bar
